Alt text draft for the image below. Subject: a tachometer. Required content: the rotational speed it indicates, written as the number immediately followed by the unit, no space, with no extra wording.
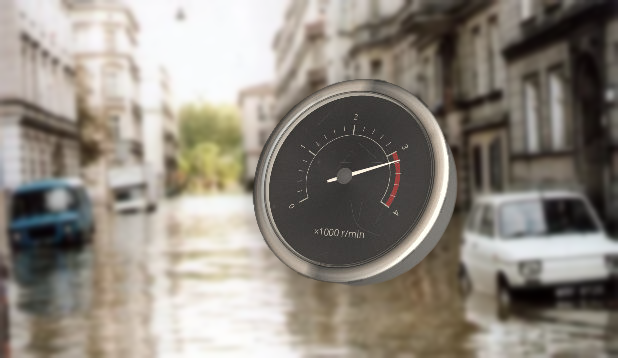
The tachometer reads 3200rpm
